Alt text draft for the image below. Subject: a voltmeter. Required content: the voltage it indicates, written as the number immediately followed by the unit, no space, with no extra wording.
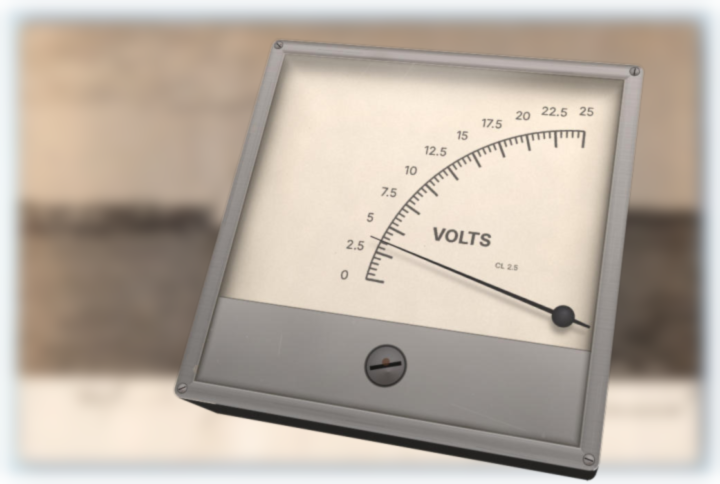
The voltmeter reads 3.5V
